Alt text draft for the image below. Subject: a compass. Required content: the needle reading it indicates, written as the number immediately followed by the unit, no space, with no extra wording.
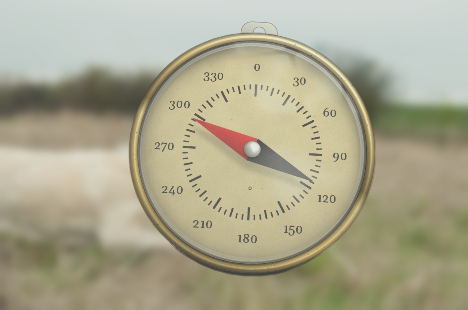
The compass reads 295°
